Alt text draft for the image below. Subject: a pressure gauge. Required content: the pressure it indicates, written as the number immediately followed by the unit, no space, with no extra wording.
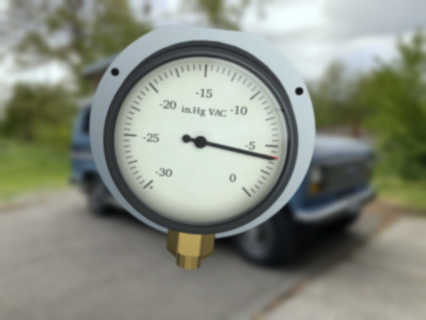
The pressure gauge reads -4inHg
